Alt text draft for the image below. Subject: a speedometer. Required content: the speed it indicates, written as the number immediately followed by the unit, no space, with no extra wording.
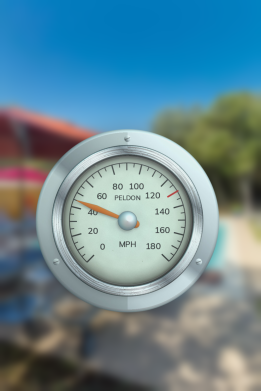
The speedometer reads 45mph
